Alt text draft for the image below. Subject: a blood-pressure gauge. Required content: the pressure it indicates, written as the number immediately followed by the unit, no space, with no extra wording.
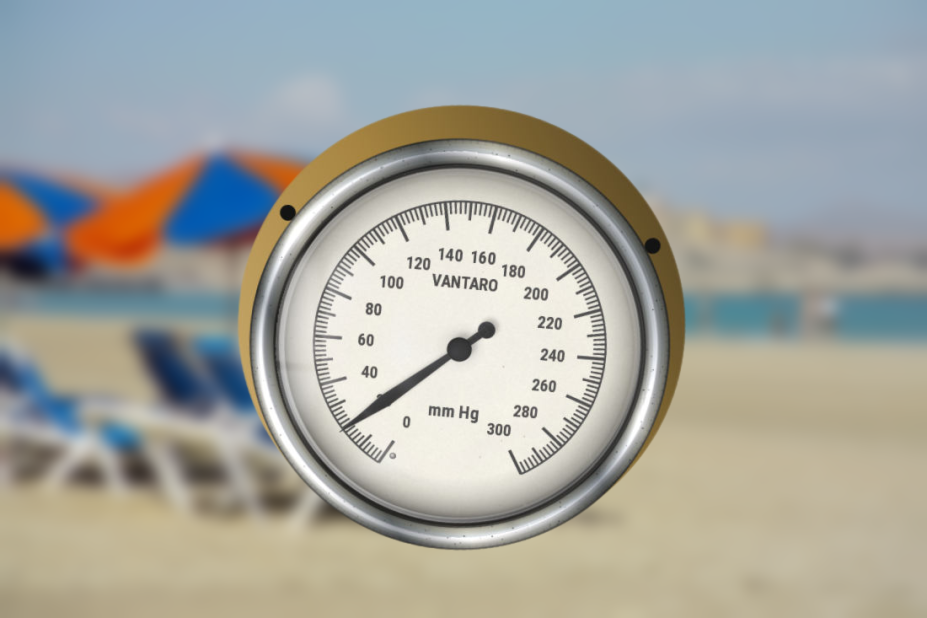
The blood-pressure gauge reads 20mmHg
